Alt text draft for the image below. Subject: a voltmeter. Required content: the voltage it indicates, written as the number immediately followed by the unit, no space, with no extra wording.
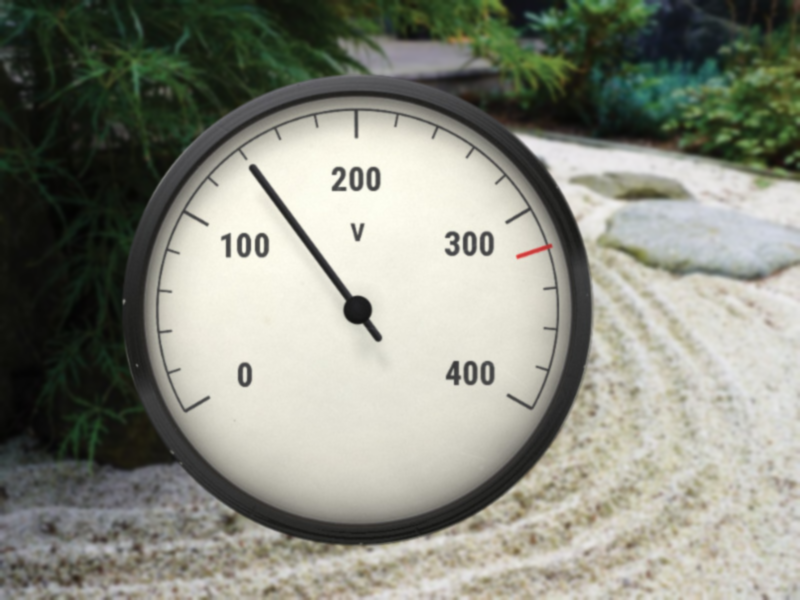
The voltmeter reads 140V
